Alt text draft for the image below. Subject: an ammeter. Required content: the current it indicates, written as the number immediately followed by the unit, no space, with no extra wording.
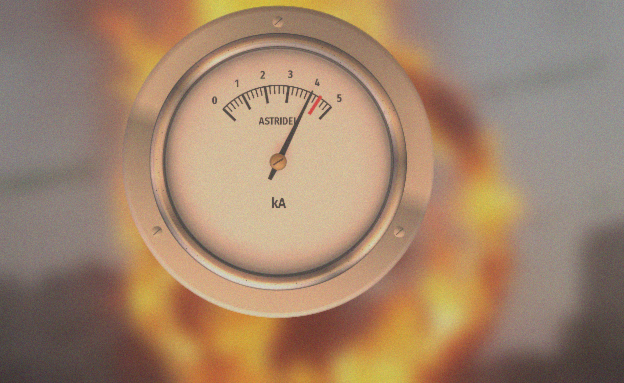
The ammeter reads 4kA
